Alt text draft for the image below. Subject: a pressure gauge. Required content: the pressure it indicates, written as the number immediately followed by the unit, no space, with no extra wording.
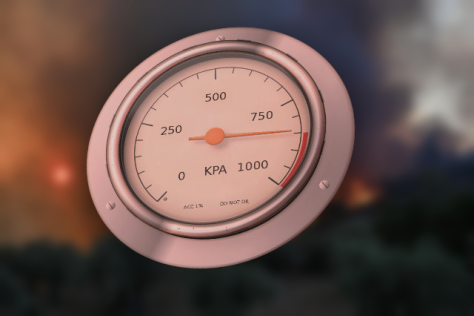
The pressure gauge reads 850kPa
